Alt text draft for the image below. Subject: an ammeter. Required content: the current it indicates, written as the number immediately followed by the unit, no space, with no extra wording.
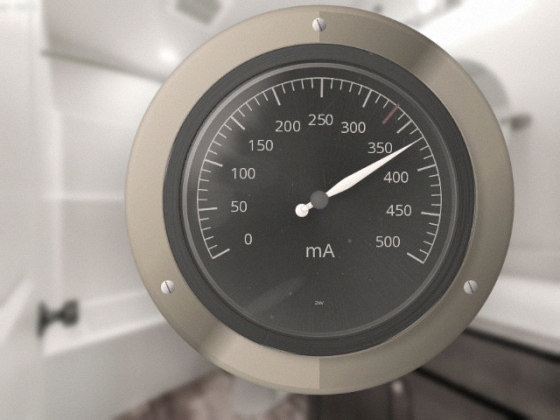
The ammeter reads 370mA
